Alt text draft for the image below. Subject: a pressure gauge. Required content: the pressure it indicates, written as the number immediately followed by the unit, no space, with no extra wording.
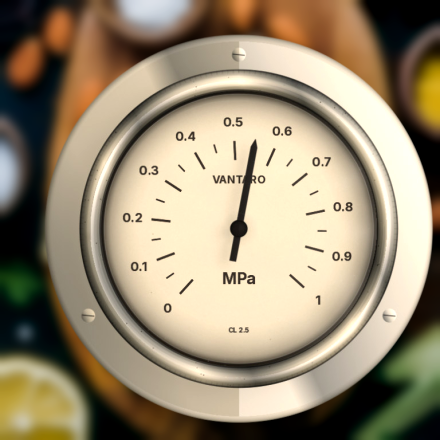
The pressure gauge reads 0.55MPa
